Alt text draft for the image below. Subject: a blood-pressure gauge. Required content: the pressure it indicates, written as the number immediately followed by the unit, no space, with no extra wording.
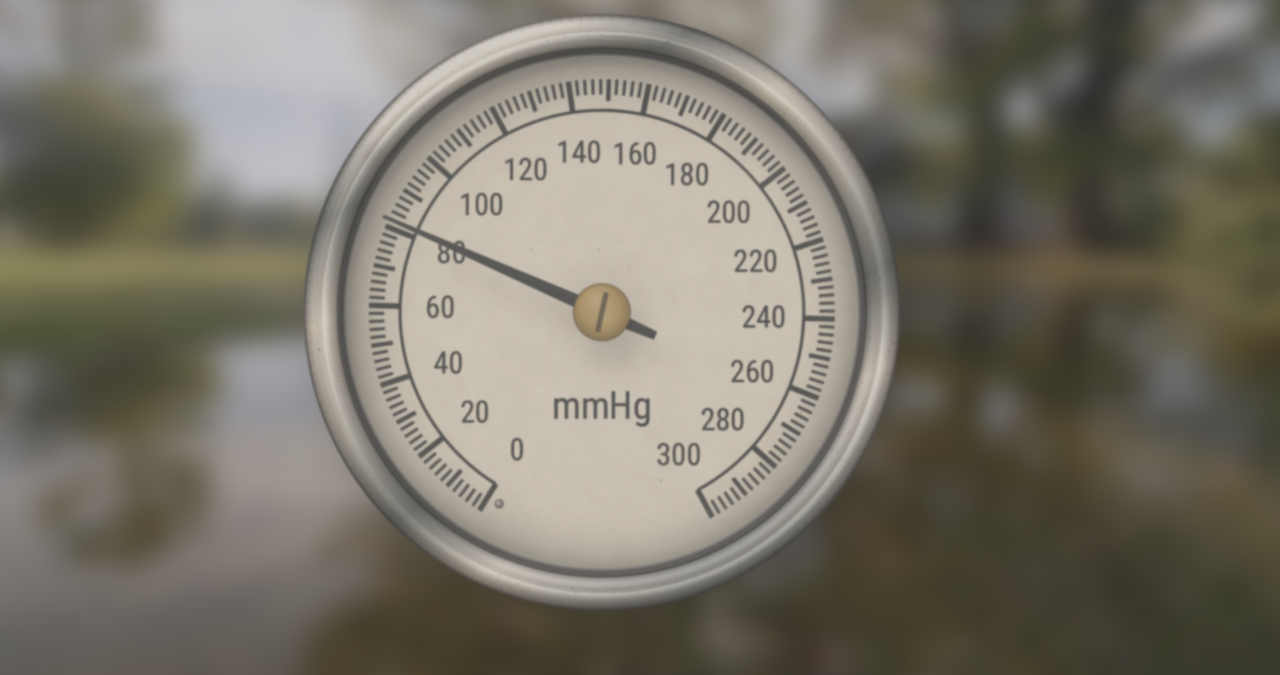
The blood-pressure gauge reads 82mmHg
